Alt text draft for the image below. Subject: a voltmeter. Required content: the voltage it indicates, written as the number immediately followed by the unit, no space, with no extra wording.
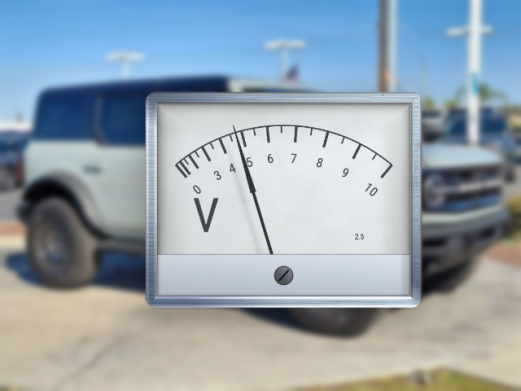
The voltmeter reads 4.75V
